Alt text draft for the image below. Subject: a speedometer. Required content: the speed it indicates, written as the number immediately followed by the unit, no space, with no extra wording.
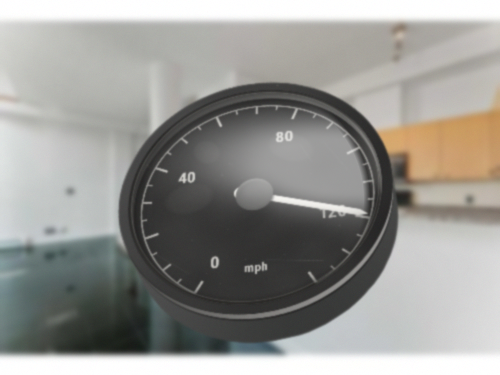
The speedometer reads 120mph
